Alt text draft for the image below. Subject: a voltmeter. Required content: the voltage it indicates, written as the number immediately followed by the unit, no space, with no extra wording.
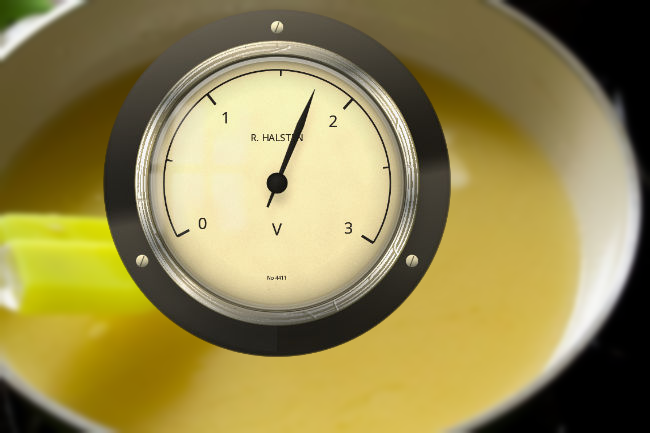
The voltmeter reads 1.75V
